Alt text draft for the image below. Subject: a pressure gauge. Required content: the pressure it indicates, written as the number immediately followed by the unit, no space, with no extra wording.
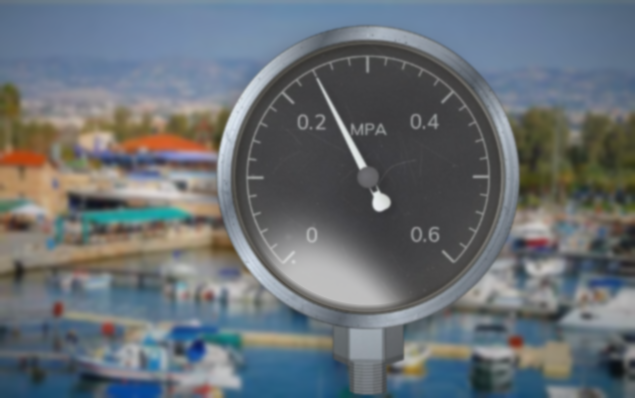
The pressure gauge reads 0.24MPa
